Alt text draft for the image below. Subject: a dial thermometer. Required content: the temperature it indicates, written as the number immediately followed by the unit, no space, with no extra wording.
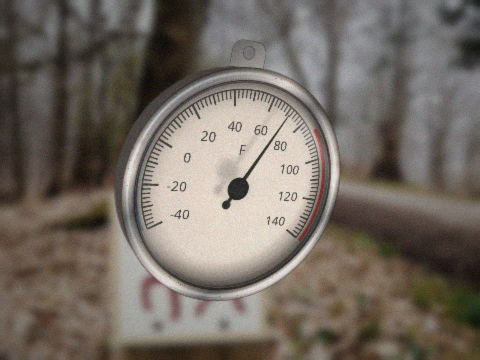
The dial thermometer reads 70°F
